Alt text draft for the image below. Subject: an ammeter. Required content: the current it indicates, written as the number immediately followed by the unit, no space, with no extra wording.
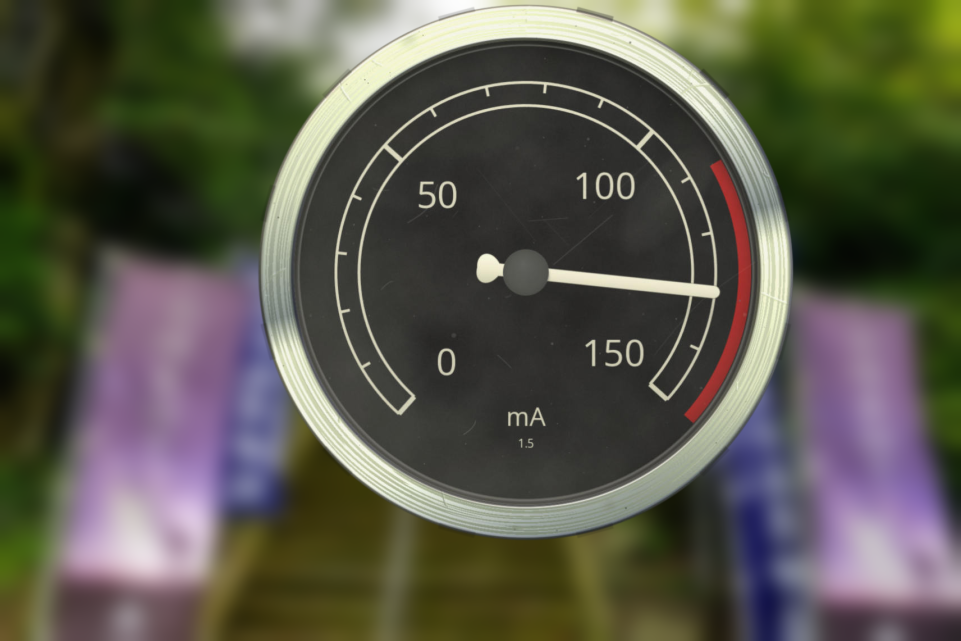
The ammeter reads 130mA
